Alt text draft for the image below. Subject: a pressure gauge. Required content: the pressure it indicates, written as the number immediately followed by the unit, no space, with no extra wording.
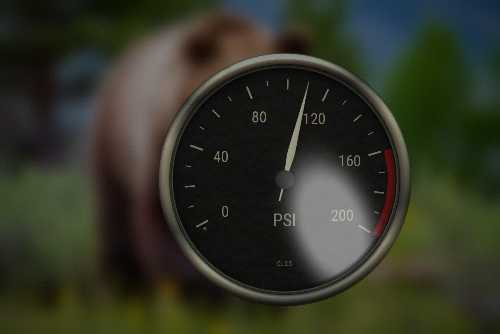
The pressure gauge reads 110psi
